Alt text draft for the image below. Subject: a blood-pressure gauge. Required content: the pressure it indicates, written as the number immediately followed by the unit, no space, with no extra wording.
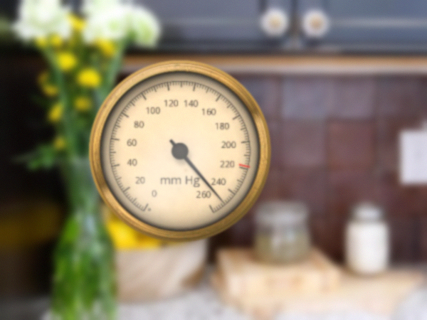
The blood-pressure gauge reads 250mmHg
